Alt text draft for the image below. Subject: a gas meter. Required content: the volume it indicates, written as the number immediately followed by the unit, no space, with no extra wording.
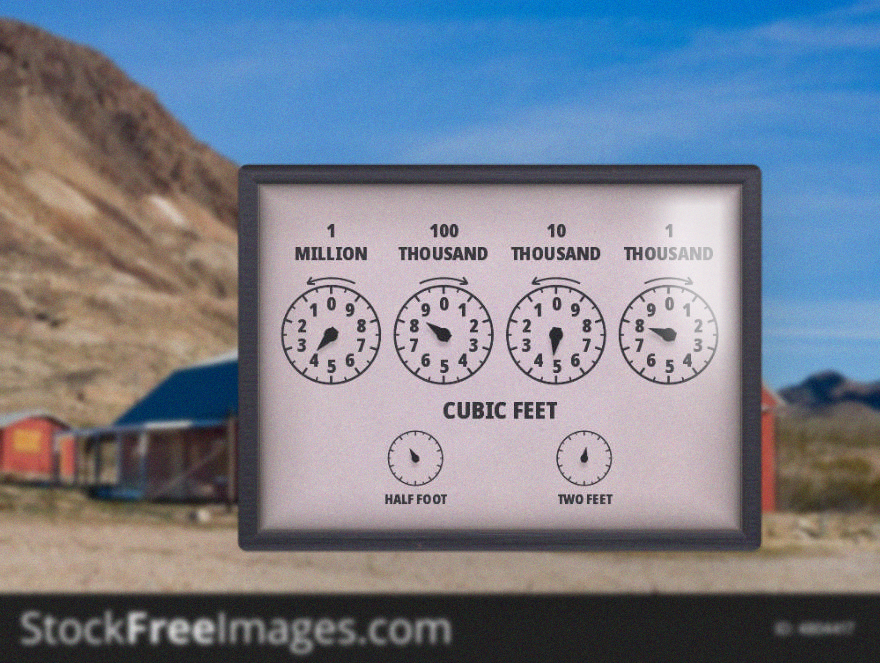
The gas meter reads 384800ft³
